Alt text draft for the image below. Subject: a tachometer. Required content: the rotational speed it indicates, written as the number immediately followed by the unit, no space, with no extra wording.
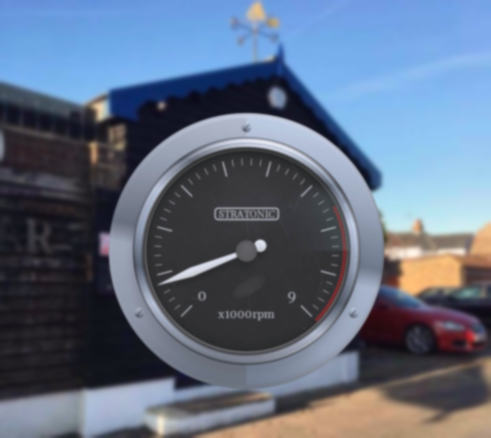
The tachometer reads 800rpm
